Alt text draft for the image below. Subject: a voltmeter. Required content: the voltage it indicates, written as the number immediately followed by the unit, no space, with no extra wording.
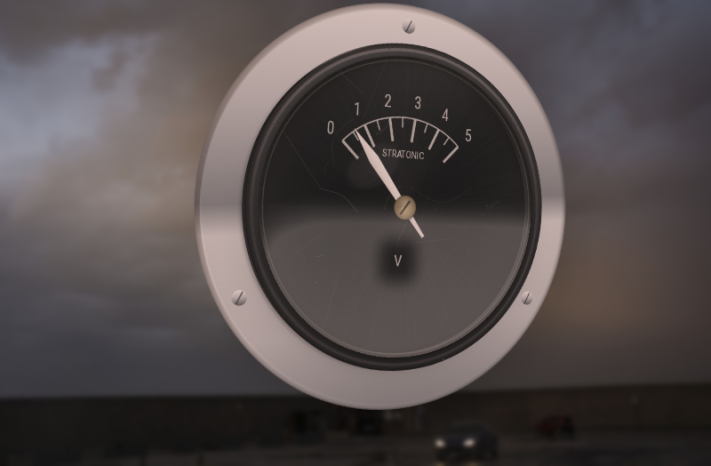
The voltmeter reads 0.5V
